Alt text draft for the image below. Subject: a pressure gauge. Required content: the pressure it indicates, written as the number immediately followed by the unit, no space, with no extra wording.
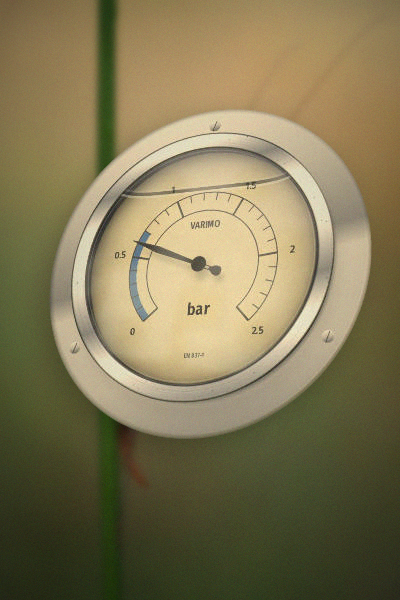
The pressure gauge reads 0.6bar
